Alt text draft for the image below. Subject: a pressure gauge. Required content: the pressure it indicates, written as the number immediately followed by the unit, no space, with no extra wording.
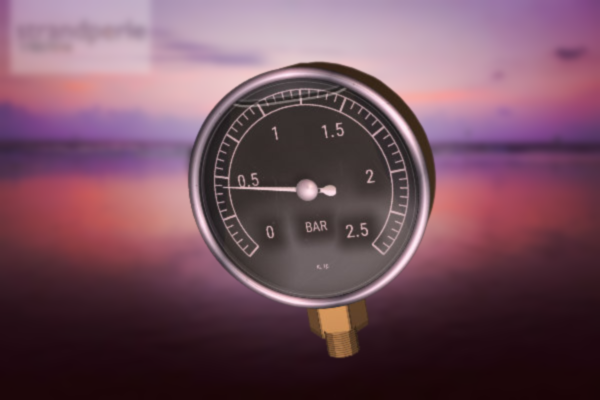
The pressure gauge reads 0.45bar
